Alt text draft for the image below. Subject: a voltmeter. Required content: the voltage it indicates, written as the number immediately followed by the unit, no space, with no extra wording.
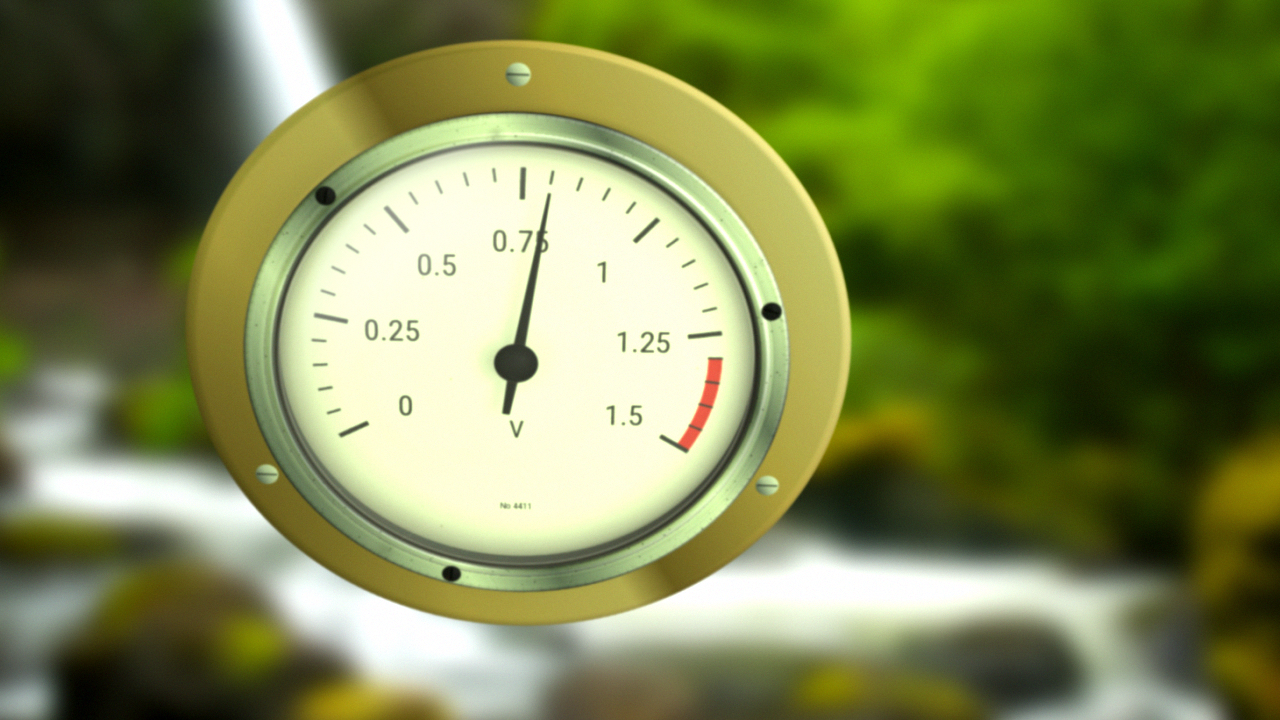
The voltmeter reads 0.8V
